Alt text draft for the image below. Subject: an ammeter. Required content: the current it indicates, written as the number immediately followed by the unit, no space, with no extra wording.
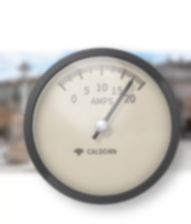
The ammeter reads 17.5A
